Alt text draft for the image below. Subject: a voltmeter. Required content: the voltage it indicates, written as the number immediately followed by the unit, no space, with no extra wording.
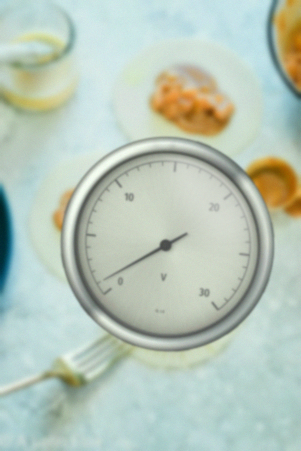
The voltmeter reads 1V
